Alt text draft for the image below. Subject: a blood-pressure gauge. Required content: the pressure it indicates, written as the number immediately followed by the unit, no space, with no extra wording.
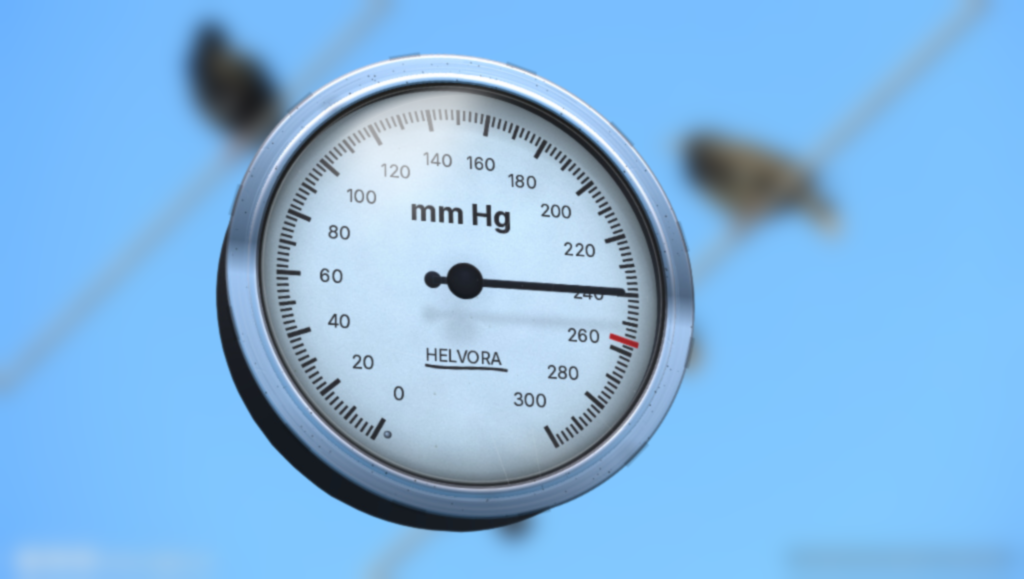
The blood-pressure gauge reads 240mmHg
